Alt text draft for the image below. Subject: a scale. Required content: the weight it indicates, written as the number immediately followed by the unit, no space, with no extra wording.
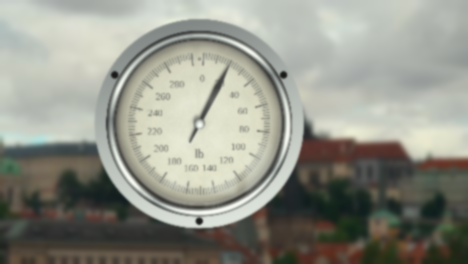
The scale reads 20lb
